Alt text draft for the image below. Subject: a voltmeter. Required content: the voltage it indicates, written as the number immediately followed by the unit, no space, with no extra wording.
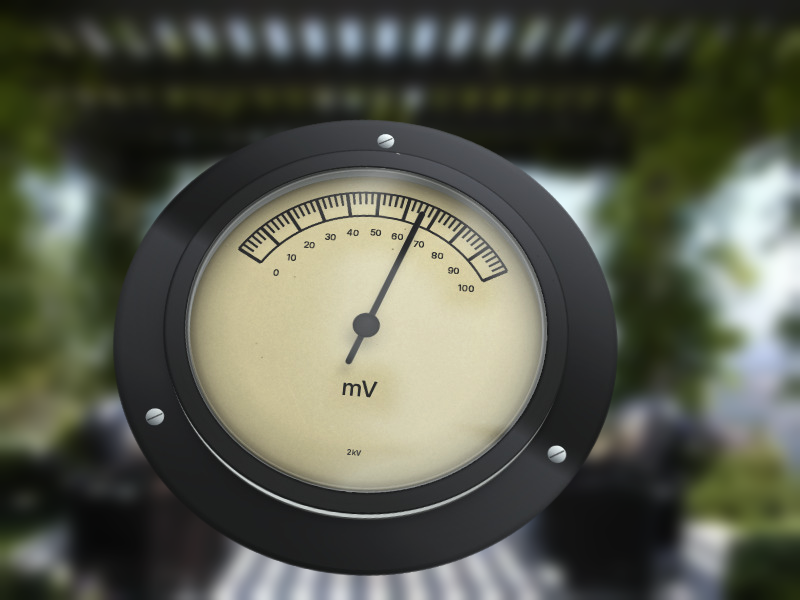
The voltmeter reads 66mV
